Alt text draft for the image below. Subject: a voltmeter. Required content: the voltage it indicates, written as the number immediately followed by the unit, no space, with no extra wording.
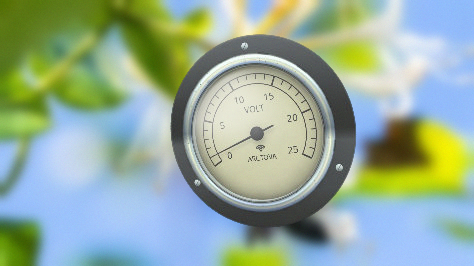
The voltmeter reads 1V
